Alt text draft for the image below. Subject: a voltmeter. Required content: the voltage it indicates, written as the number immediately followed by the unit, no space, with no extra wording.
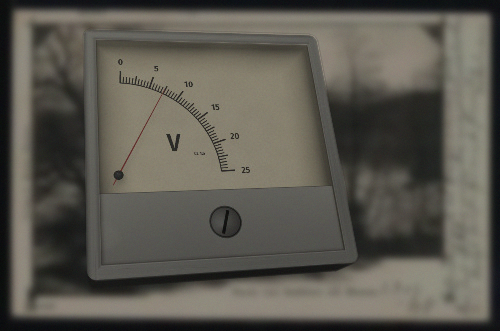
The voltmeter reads 7.5V
